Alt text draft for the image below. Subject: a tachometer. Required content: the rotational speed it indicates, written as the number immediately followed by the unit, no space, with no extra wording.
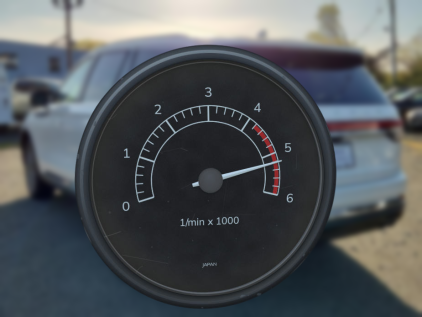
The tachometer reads 5200rpm
